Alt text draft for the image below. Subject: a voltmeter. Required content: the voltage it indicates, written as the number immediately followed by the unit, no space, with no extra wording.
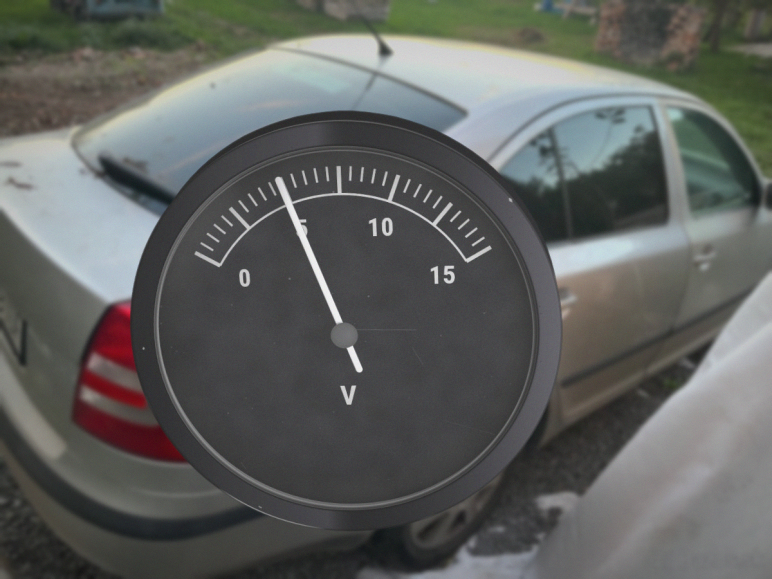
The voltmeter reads 5V
